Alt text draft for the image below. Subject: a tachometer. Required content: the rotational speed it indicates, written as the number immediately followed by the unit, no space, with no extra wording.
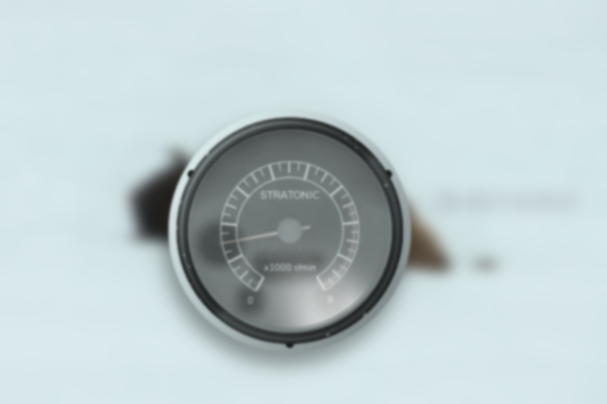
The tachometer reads 1500rpm
